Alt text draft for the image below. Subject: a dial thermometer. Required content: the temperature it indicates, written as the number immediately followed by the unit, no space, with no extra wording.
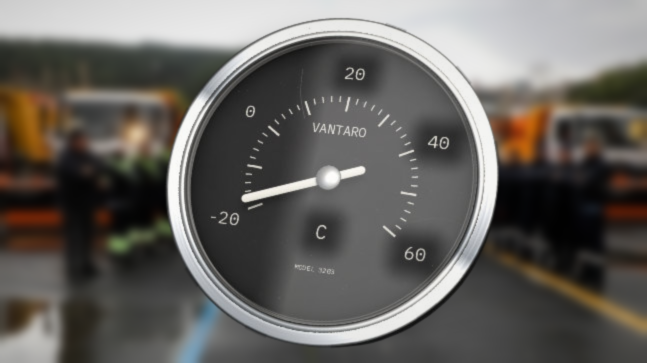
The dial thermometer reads -18°C
